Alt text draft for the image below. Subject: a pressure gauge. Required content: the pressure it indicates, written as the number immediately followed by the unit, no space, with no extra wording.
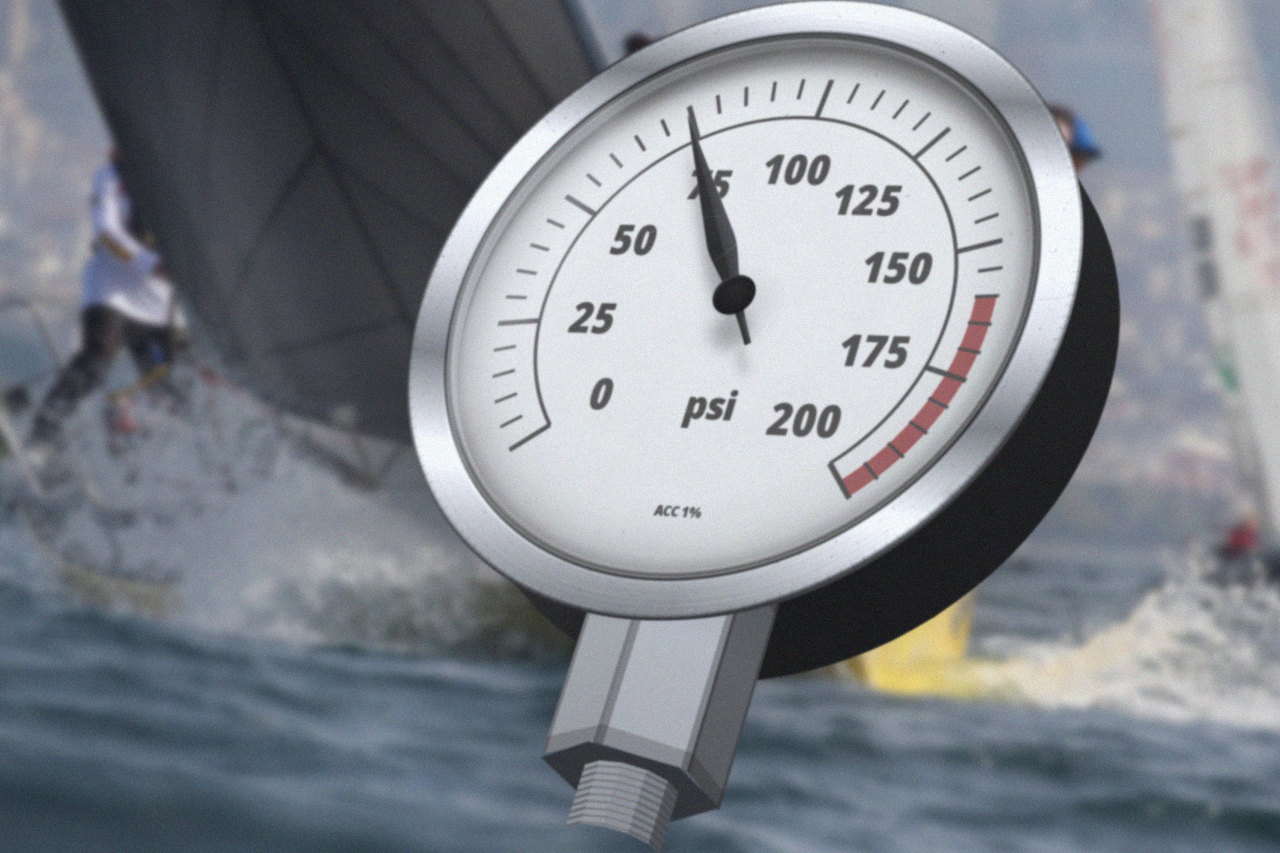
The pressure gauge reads 75psi
